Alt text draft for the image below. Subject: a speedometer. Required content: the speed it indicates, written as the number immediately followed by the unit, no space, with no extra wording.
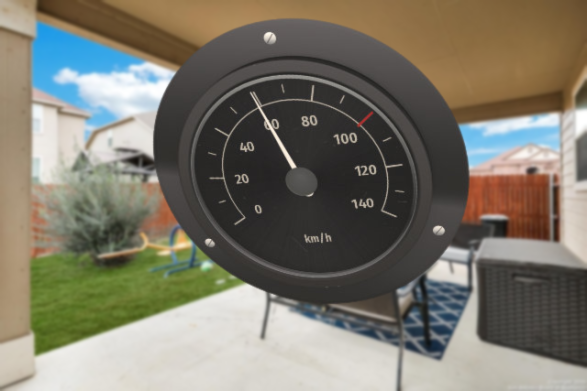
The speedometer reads 60km/h
